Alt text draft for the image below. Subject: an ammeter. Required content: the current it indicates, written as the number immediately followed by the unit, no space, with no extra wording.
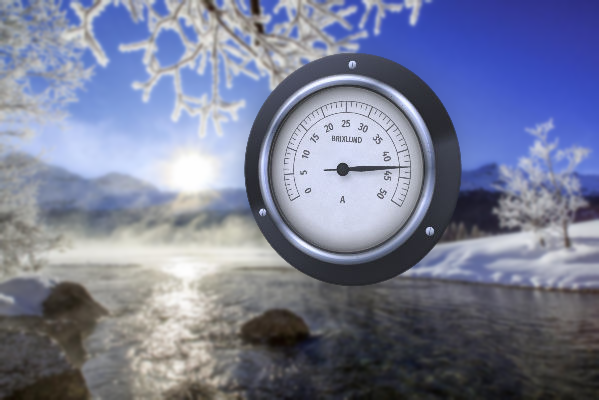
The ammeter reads 43A
